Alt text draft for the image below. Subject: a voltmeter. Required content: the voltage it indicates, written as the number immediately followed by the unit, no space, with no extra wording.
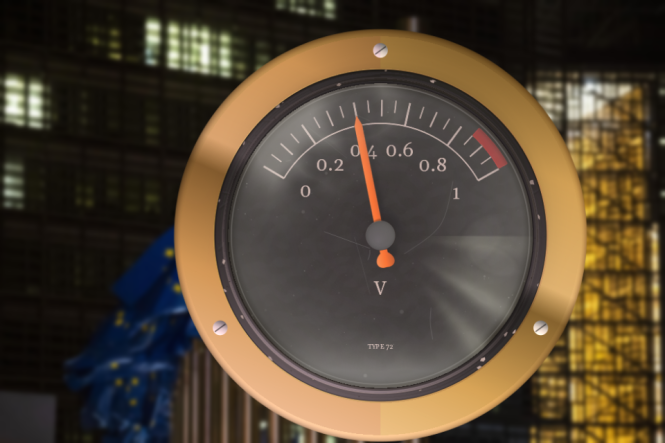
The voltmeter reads 0.4V
